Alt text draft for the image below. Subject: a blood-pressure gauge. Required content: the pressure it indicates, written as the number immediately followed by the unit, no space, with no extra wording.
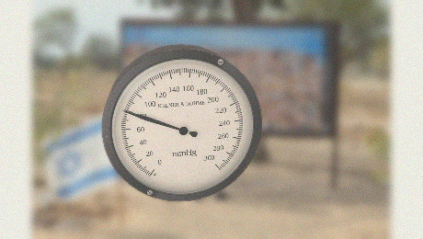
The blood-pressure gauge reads 80mmHg
